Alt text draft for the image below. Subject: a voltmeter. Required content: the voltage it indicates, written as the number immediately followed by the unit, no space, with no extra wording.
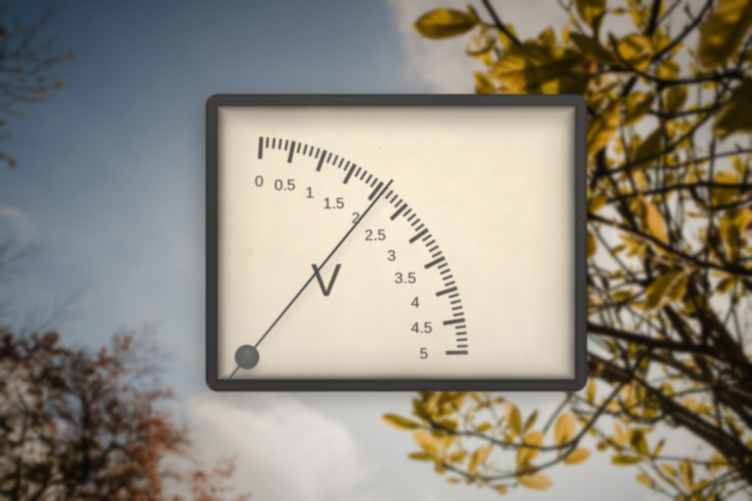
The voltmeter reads 2.1V
